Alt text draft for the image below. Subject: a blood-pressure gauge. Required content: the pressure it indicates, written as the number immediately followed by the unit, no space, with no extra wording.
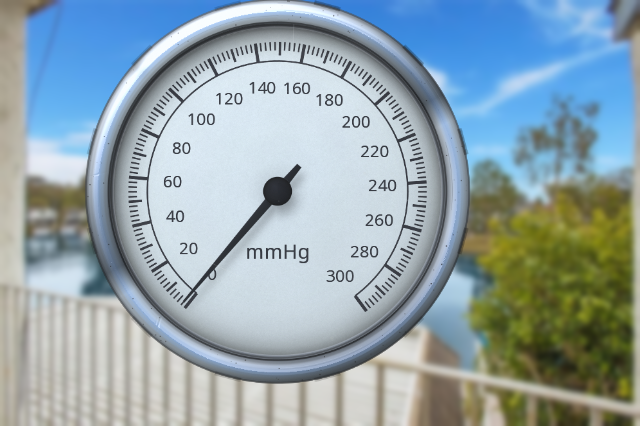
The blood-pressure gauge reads 2mmHg
